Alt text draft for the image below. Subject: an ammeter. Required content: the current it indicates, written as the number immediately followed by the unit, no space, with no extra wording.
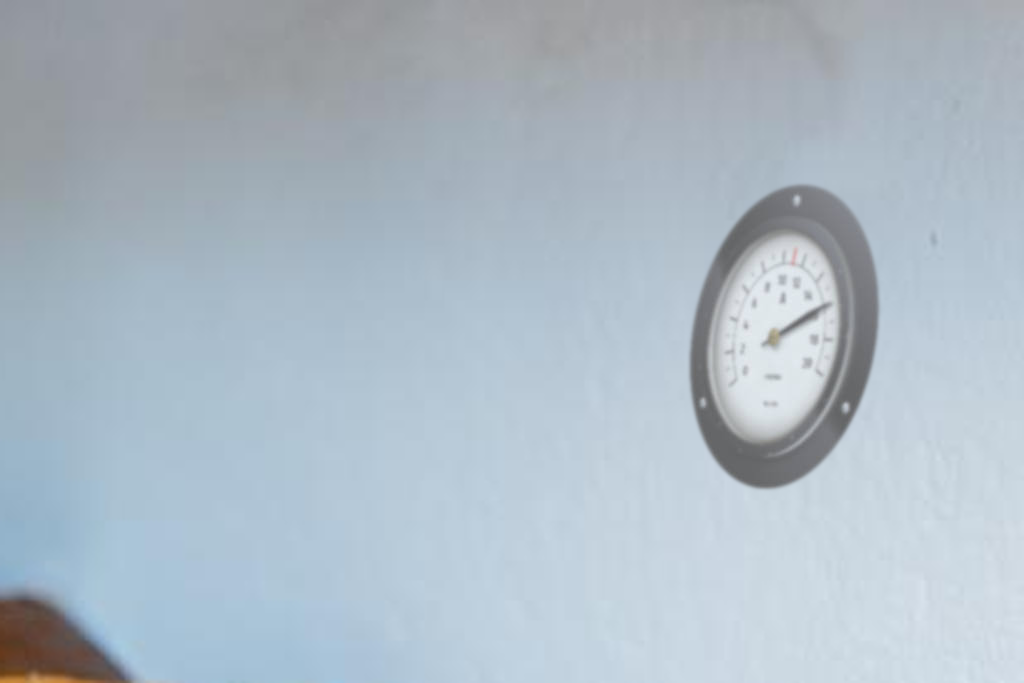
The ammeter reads 16A
